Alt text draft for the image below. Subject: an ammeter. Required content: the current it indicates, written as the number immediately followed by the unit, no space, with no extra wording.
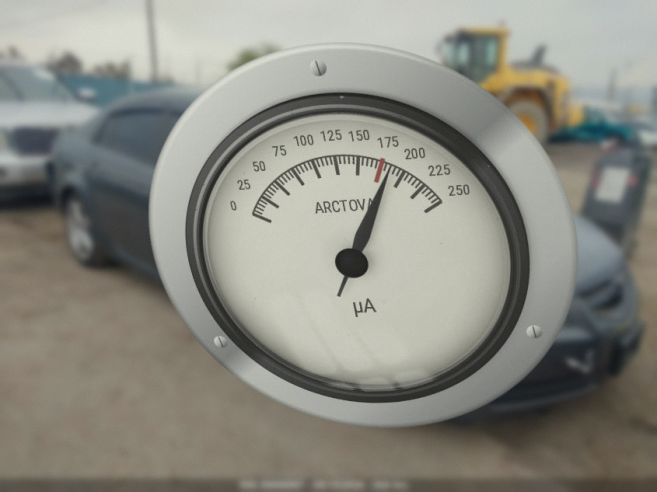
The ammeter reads 185µA
